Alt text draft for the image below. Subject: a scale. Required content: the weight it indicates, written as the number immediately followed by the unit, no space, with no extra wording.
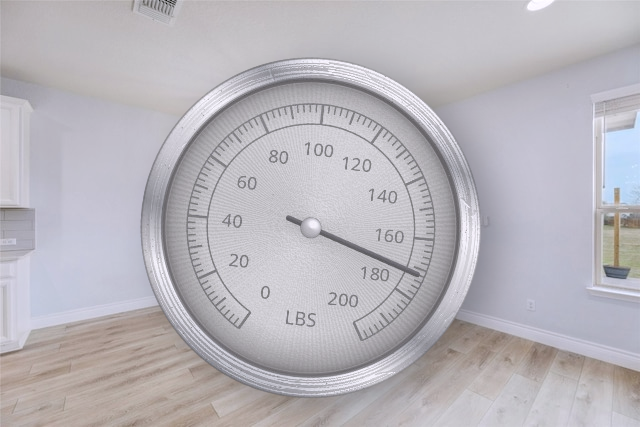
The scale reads 172lb
